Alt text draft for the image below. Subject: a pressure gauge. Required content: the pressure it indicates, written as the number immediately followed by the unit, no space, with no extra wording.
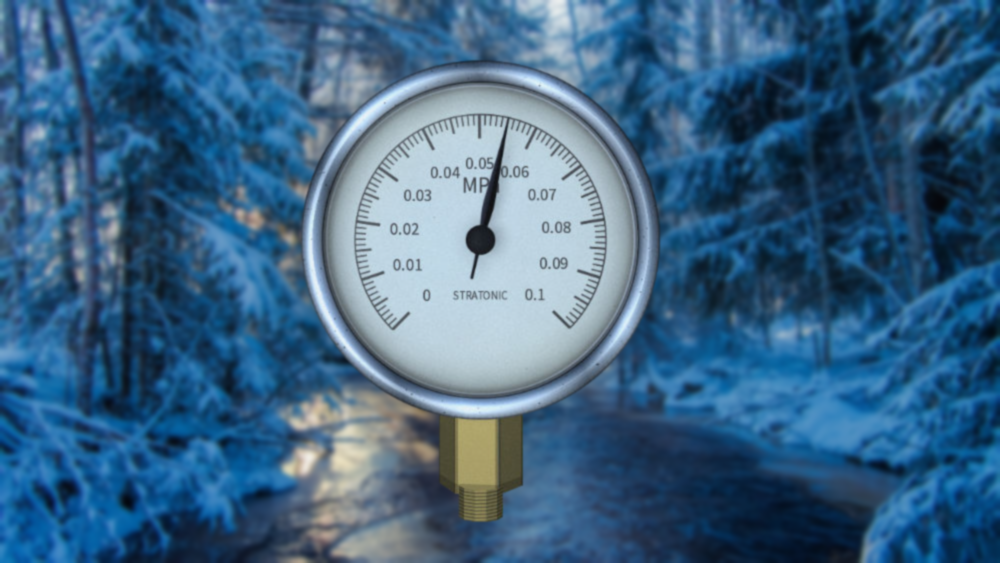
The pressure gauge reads 0.055MPa
